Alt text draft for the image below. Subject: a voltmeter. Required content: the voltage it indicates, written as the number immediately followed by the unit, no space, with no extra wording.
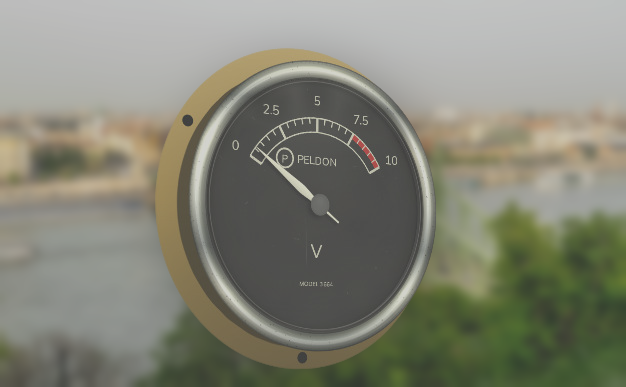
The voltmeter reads 0.5V
